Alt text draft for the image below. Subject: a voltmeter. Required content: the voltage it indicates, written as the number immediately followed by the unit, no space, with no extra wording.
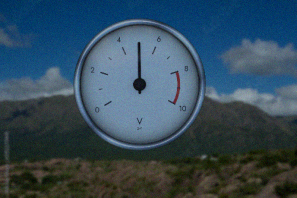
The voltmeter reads 5V
